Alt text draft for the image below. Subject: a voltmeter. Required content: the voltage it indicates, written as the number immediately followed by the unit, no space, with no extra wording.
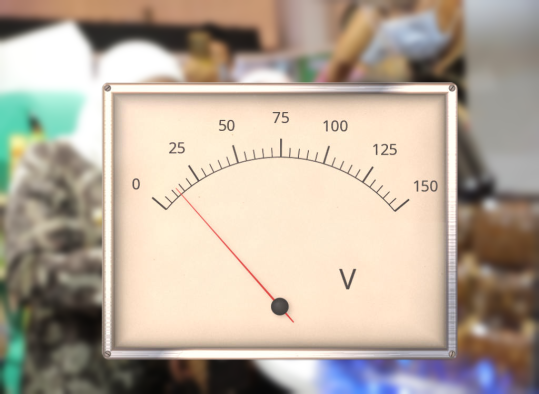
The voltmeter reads 12.5V
